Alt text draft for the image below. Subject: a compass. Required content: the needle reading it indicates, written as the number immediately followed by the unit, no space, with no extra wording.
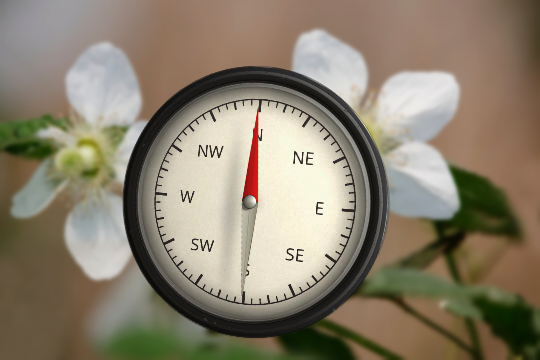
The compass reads 0°
